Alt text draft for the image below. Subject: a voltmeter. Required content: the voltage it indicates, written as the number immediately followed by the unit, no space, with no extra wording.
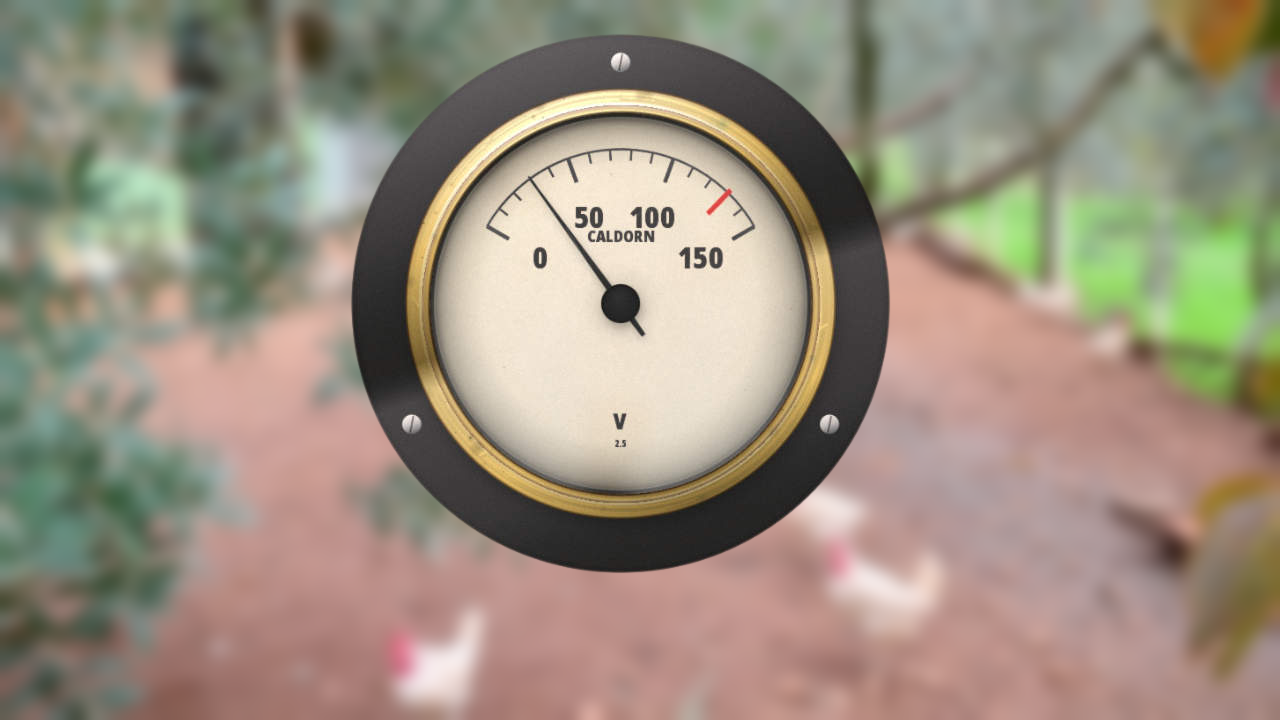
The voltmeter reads 30V
